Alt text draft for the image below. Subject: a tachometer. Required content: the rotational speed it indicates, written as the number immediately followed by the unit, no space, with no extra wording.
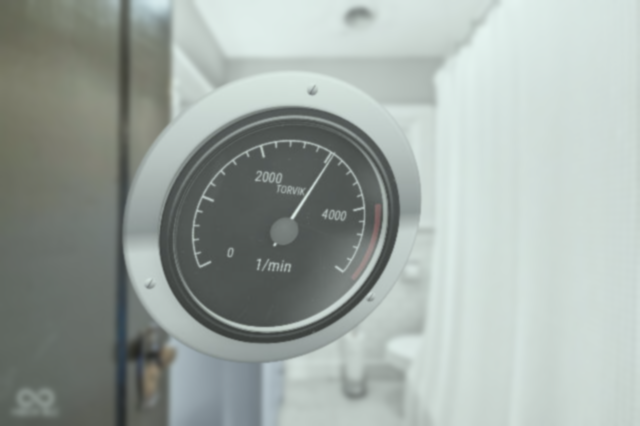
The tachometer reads 3000rpm
